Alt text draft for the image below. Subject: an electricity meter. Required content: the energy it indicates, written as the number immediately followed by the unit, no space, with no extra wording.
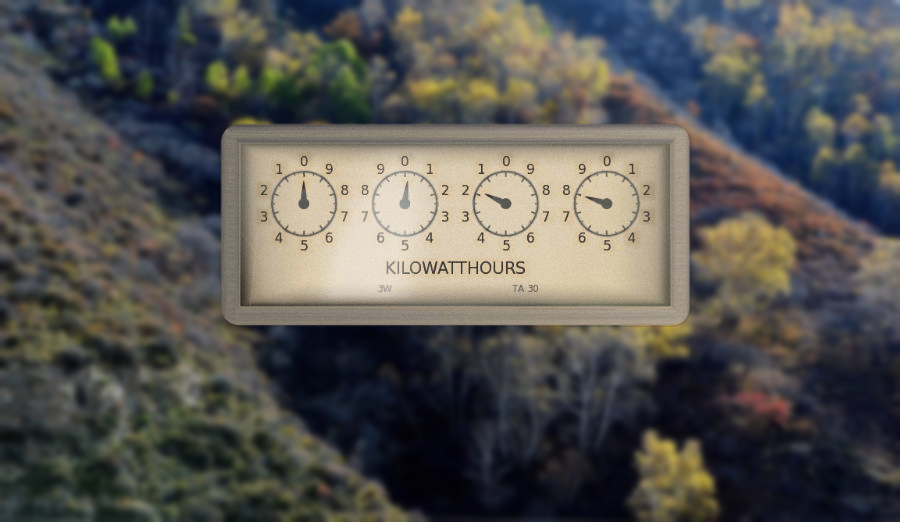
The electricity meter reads 18kWh
